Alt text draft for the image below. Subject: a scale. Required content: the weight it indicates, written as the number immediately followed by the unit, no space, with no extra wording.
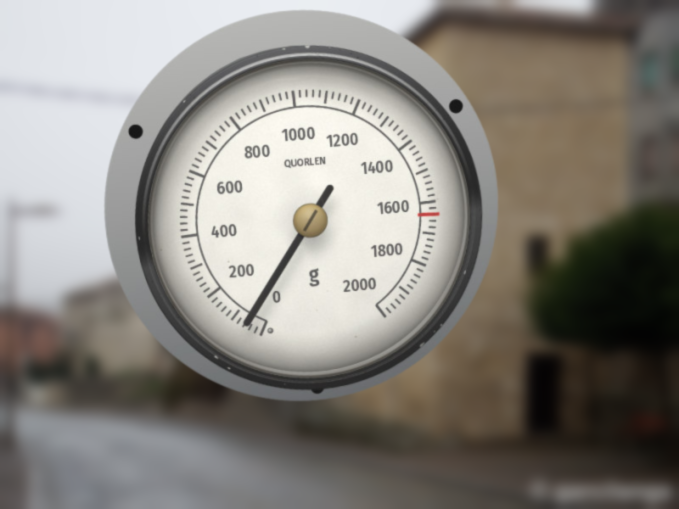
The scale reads 60g
